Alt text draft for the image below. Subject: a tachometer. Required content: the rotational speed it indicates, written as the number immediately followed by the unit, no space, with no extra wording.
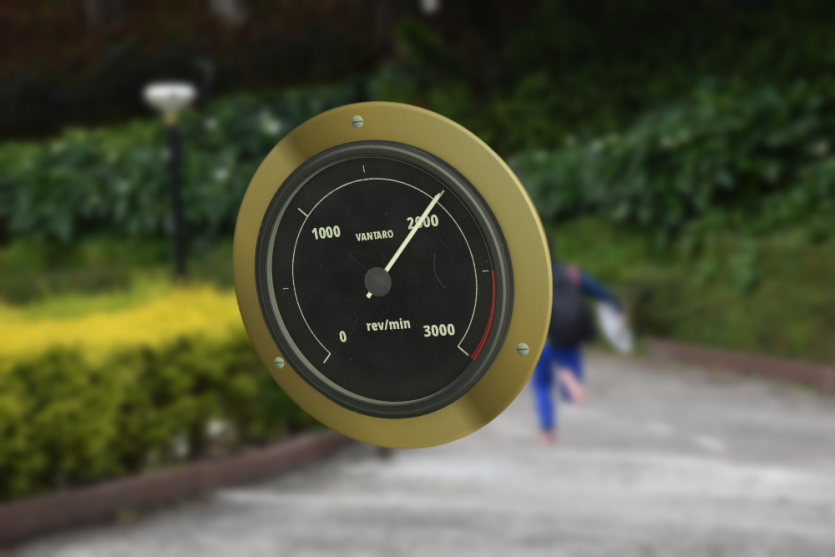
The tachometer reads 2000rpm
